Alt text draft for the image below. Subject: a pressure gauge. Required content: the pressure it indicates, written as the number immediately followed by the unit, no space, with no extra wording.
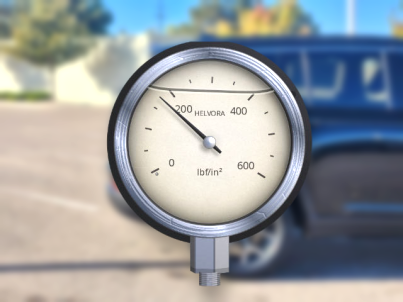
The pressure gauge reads 175psi
